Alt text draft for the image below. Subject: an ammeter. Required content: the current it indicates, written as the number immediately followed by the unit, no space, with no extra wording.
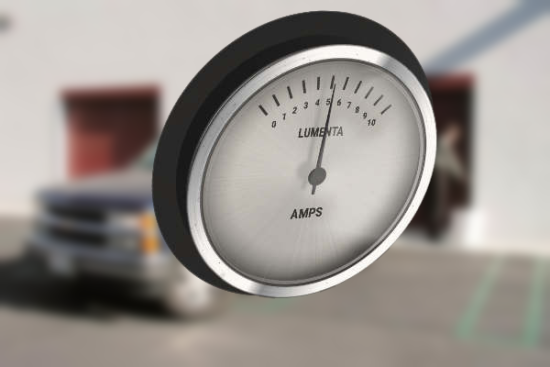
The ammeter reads 5A
